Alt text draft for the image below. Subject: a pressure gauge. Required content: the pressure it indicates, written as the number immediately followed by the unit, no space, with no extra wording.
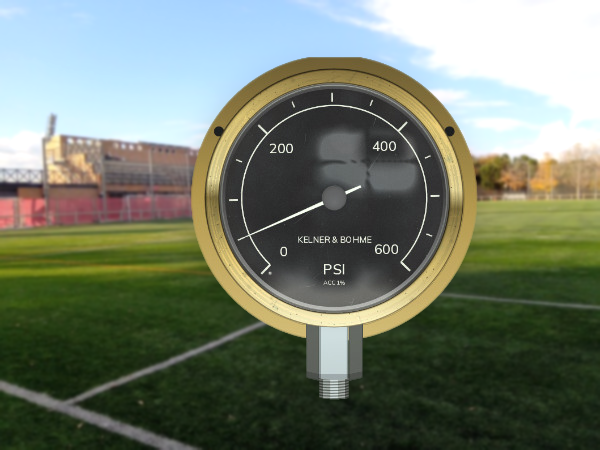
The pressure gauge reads 50psi
